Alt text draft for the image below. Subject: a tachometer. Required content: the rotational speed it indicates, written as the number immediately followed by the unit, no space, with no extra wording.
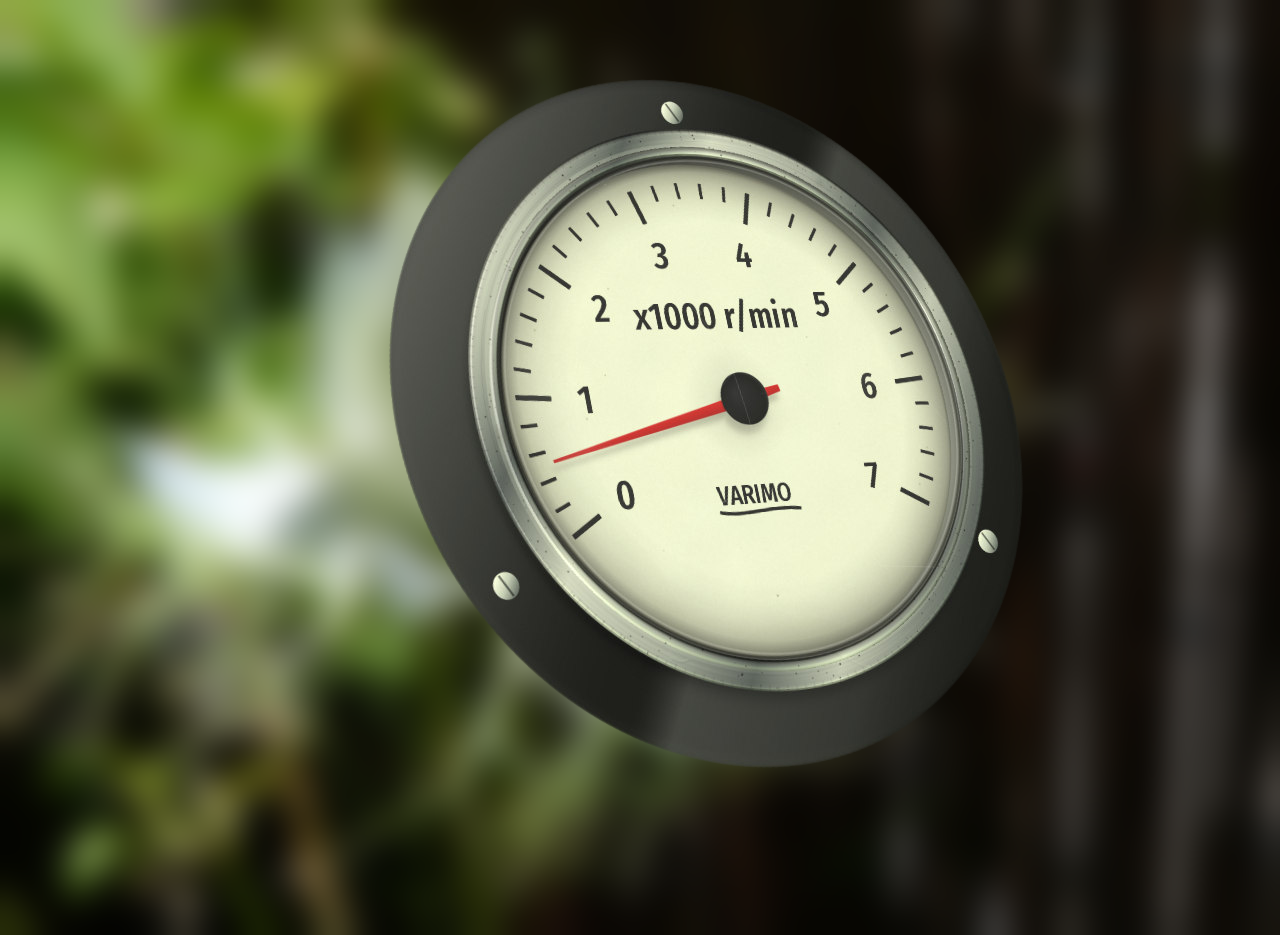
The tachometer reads 500rpm
